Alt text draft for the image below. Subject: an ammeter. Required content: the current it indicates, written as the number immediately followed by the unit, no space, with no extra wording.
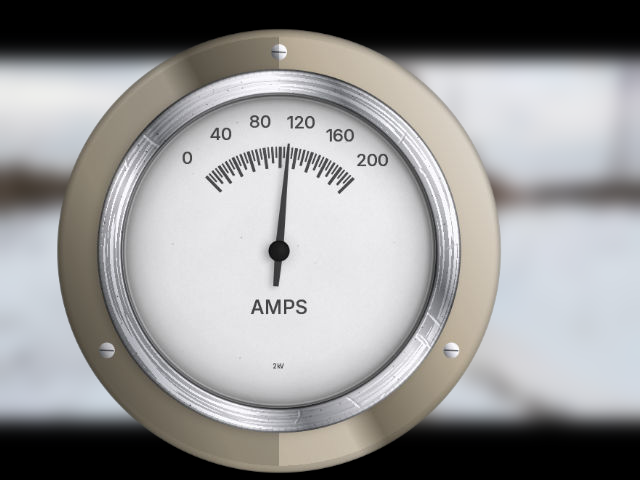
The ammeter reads 110A
